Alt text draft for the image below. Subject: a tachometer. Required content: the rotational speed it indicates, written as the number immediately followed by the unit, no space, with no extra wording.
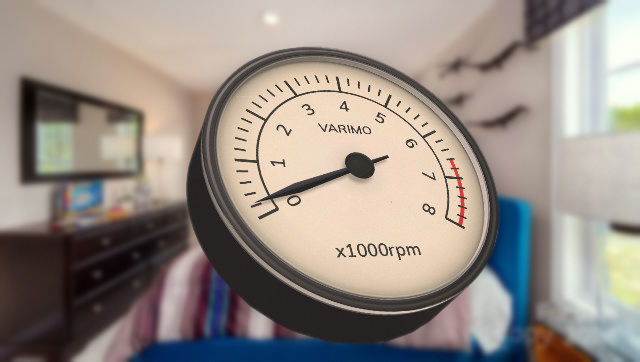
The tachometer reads 200rpm
